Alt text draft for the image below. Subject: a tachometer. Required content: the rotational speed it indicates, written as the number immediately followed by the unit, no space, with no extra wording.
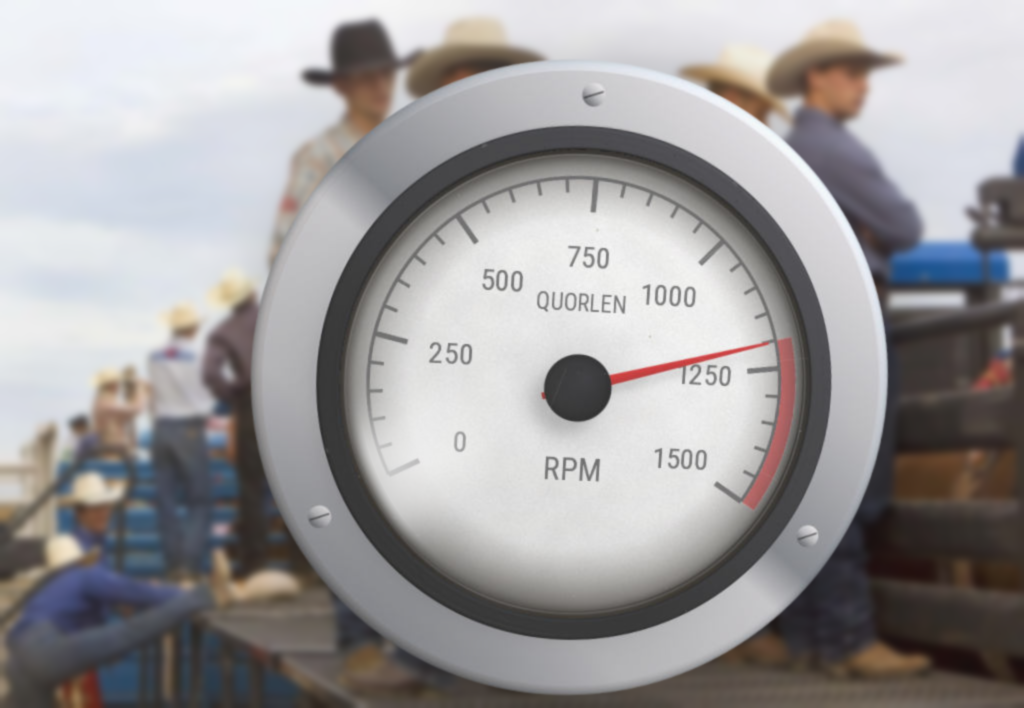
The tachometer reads 1200rpm
